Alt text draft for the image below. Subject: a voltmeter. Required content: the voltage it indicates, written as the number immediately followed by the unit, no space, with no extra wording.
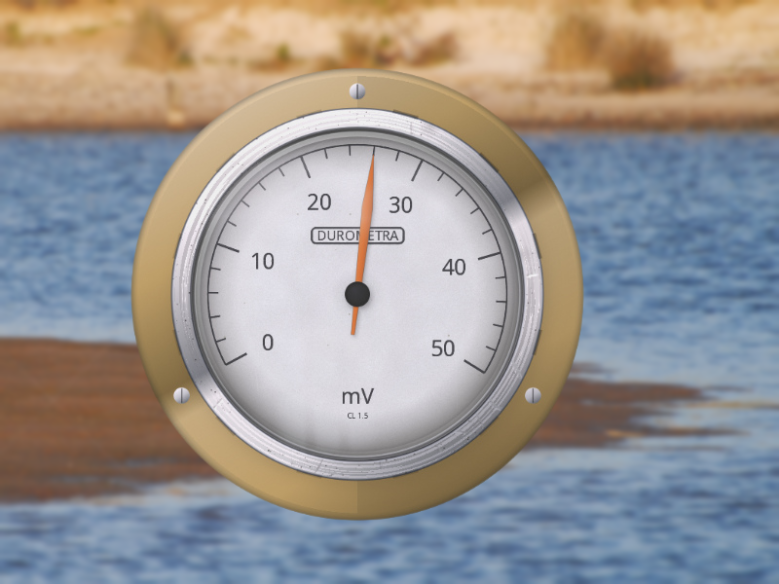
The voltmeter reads 26mV
